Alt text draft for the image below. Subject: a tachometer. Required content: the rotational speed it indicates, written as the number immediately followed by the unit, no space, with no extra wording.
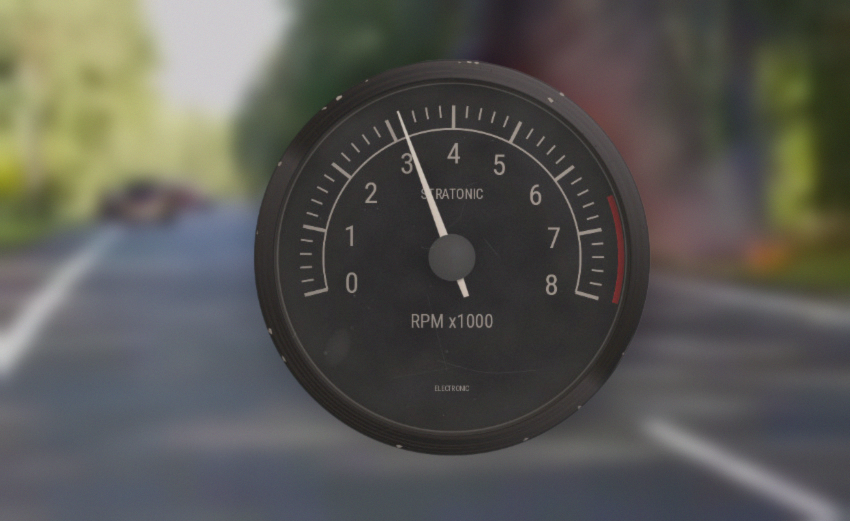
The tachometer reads 3200rpm
